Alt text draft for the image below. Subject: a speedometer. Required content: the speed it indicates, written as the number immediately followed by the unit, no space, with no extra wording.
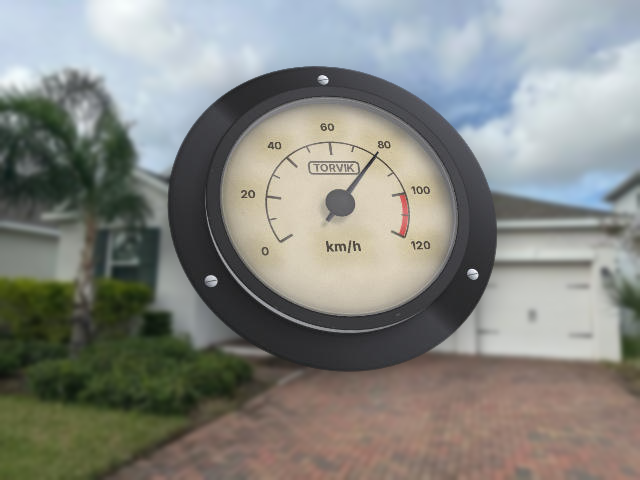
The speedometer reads 80km/h
